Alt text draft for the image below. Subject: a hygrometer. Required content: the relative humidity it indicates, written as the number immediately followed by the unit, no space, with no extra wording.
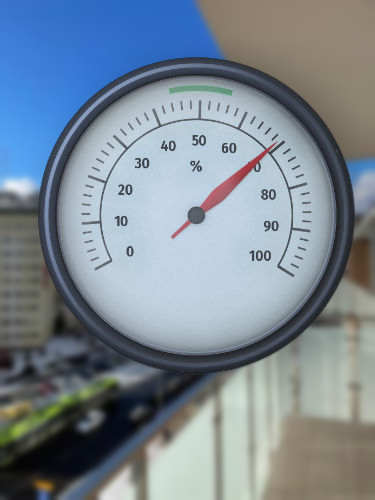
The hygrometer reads 69%
